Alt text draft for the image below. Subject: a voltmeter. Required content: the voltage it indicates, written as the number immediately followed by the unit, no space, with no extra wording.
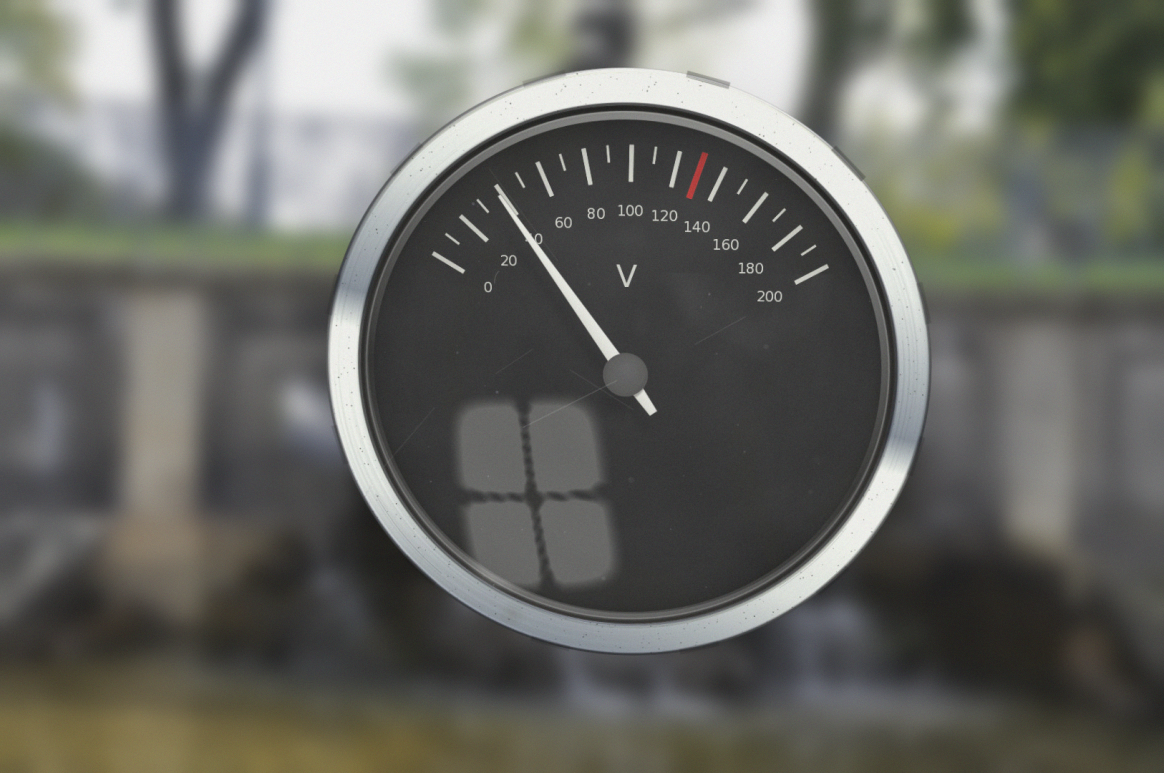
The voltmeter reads 40V
